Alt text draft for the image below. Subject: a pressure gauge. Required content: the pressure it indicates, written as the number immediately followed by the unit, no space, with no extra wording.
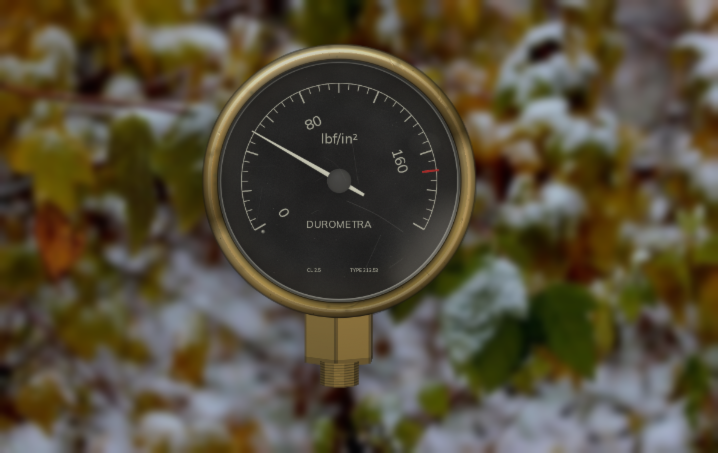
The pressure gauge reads 50psi
